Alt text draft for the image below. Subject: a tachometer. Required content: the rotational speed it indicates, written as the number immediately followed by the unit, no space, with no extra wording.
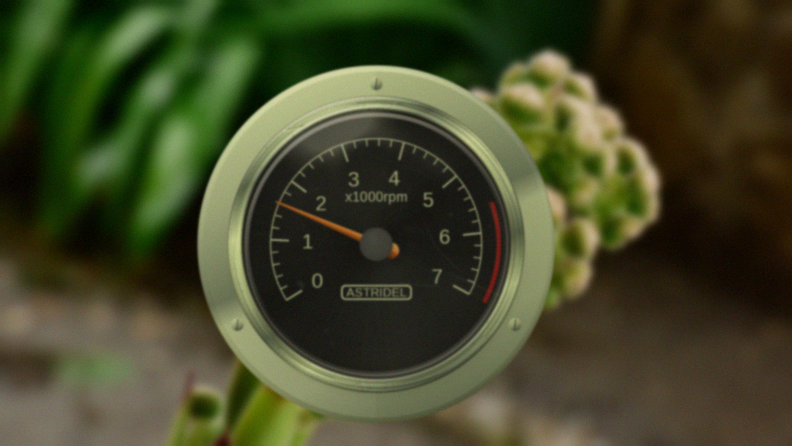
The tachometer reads 1600rpm
